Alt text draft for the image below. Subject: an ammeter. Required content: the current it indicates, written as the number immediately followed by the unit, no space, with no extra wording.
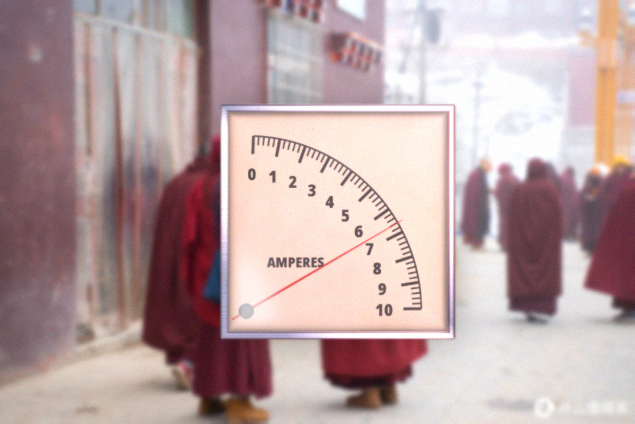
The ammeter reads 6.6A
